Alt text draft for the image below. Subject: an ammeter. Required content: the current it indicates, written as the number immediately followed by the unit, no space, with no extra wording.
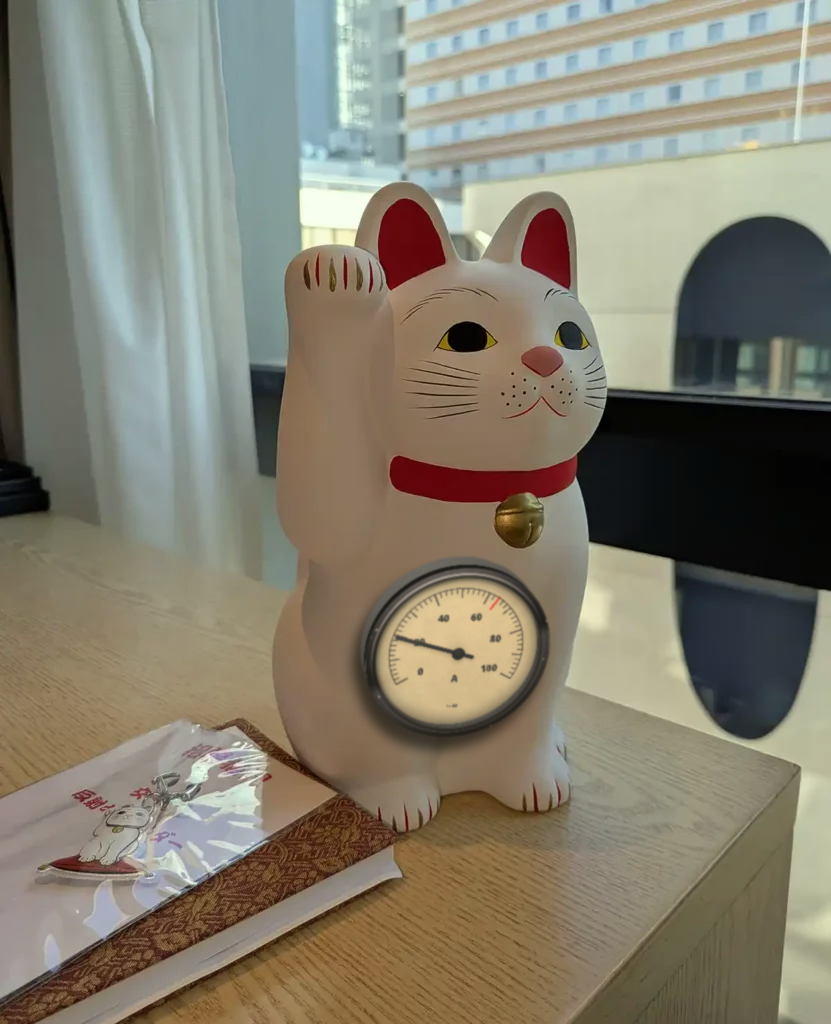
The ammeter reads 20A
